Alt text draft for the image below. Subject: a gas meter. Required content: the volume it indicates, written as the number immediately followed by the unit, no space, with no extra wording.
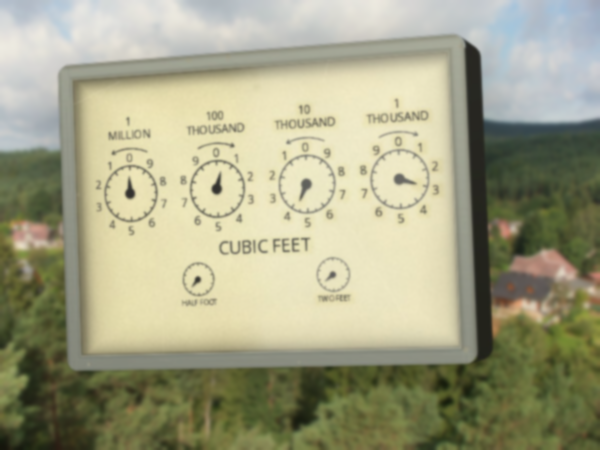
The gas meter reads 4300ft³
